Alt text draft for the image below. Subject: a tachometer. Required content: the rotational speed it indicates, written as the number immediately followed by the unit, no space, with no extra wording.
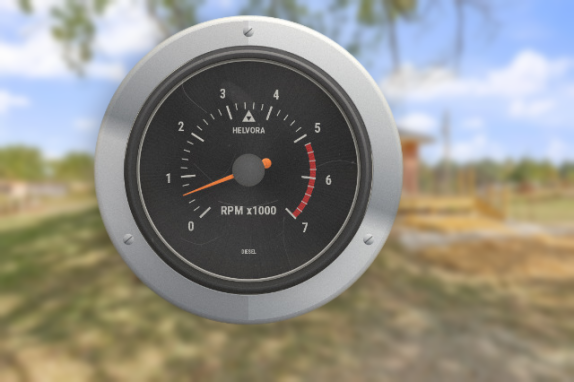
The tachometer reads 600rpm
